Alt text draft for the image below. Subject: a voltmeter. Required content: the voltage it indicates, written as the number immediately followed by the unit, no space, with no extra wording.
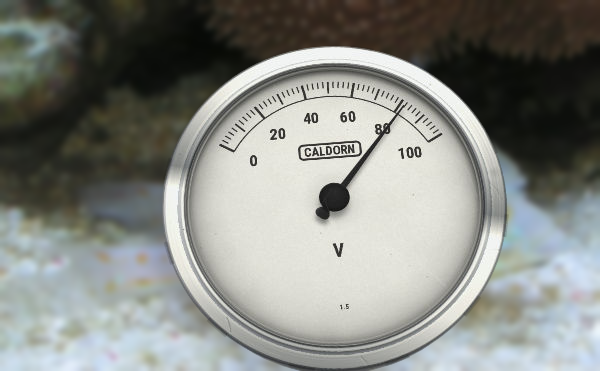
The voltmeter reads 82V
